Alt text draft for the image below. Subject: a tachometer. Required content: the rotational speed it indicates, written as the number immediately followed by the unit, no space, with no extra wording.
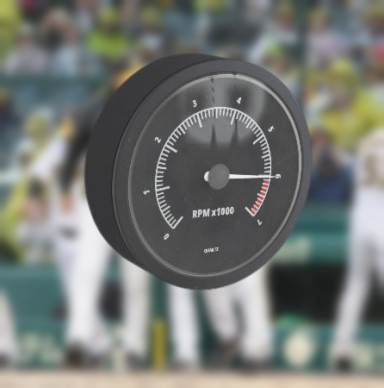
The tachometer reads 6000rpm
